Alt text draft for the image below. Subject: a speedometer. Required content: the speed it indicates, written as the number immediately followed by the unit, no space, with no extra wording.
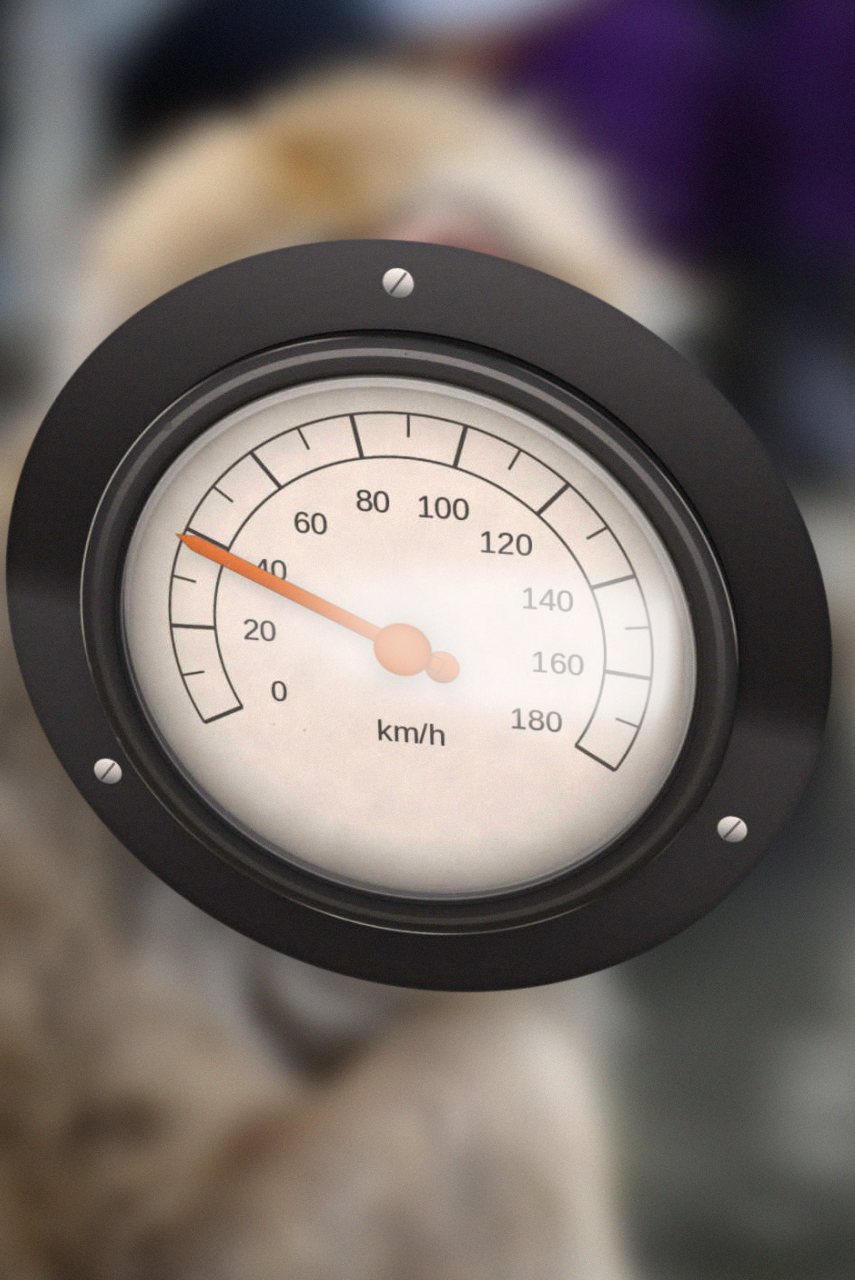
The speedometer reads 40km/h
